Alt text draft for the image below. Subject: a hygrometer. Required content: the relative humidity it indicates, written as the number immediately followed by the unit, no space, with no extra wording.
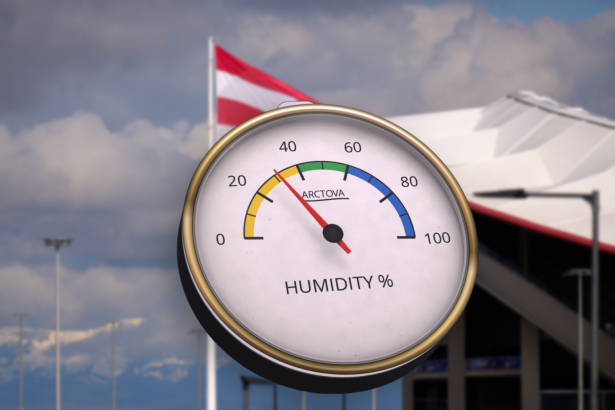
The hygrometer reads 30%
